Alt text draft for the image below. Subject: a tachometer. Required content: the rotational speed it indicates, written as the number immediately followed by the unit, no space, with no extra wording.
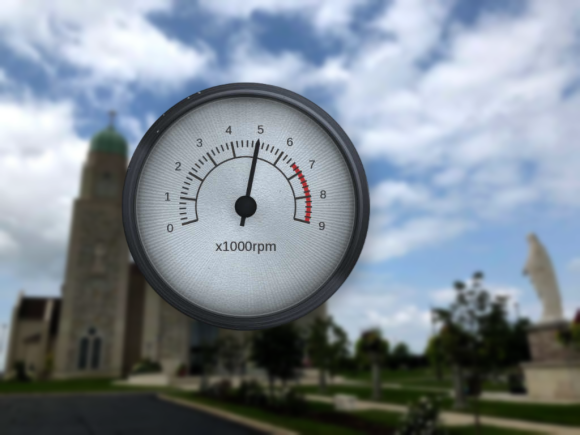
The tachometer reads 5000rpm
